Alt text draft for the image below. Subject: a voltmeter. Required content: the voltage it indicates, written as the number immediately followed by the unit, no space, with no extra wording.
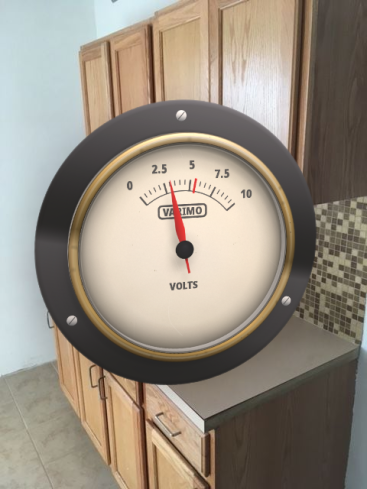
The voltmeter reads 3V
